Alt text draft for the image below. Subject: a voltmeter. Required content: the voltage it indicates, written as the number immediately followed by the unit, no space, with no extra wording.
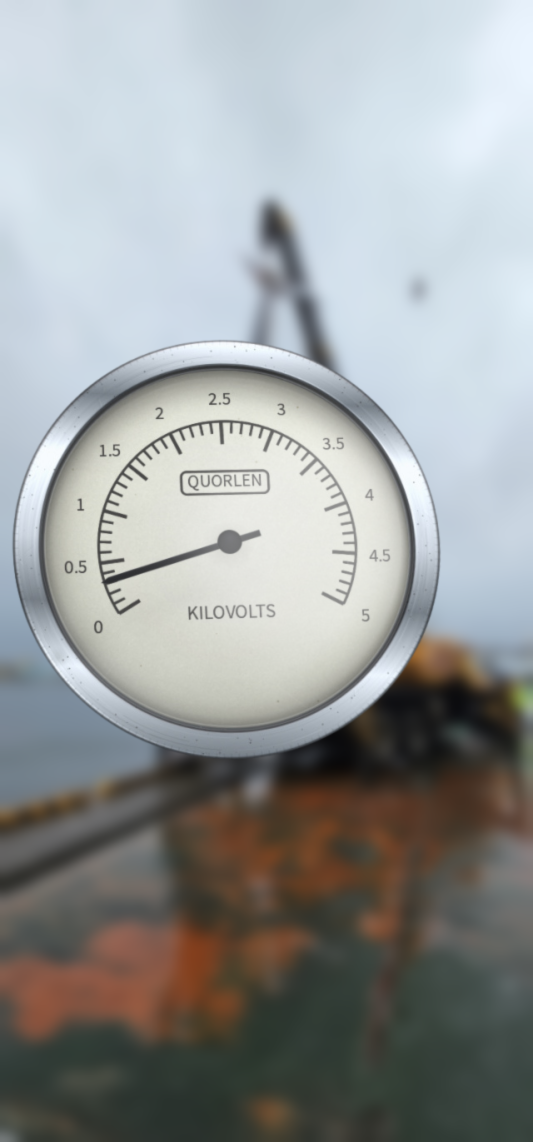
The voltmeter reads 0.3kV
